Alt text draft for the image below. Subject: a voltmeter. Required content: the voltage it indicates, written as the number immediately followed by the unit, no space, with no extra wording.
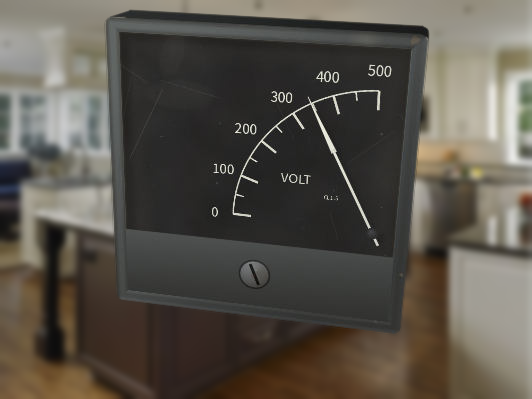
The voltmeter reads 350V
